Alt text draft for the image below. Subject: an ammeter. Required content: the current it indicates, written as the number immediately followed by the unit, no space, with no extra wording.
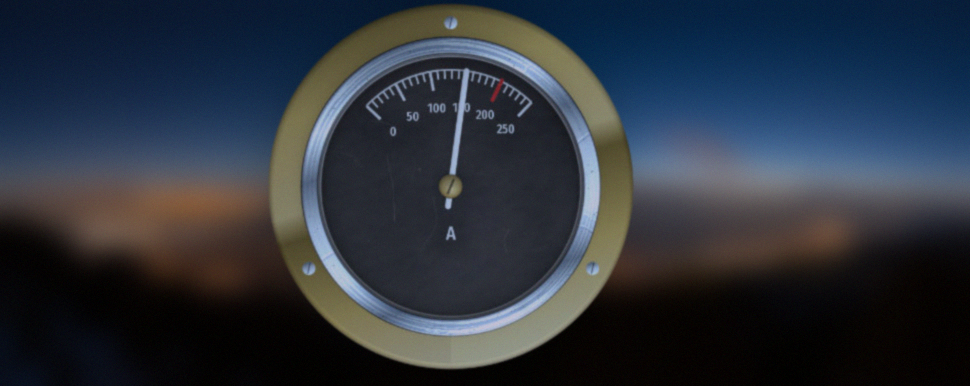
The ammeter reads 150A
